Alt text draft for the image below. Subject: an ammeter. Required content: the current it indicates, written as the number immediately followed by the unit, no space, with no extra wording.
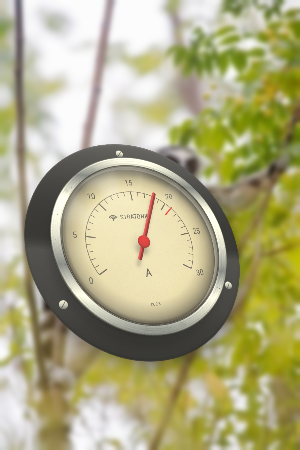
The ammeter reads 18A
